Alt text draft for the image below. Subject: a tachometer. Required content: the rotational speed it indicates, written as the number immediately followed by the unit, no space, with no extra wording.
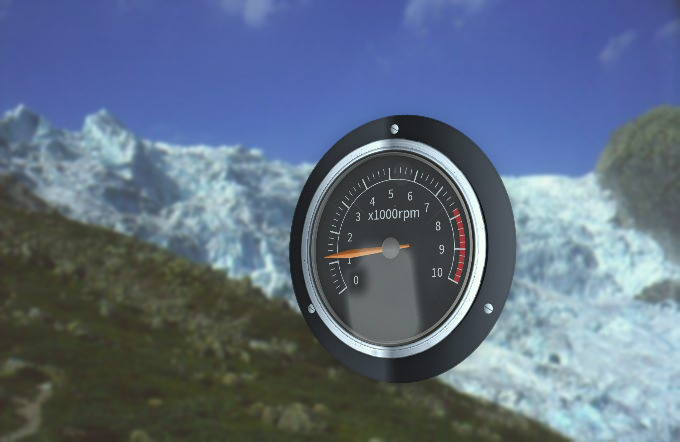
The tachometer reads 1200rpm
